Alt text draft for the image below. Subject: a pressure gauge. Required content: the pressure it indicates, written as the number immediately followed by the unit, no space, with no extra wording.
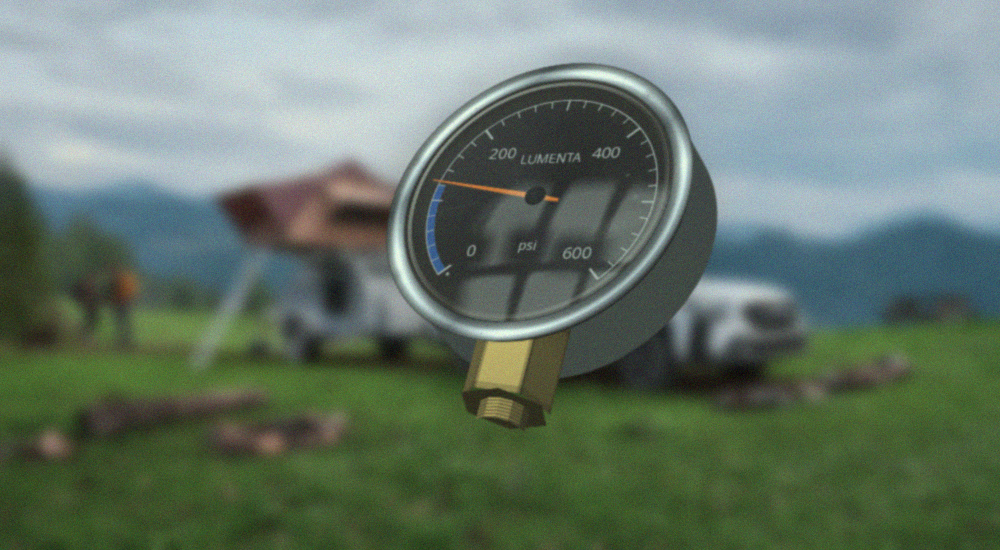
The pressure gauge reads 120psi
